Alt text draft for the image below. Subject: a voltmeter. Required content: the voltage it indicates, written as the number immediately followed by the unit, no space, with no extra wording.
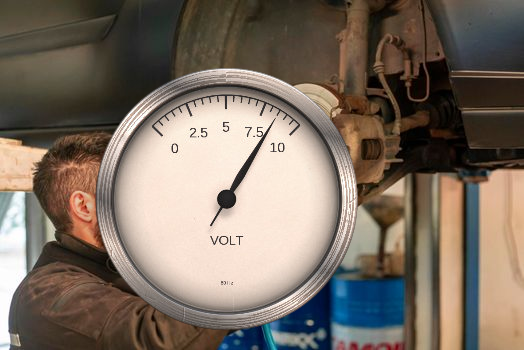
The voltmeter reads 8.5V
